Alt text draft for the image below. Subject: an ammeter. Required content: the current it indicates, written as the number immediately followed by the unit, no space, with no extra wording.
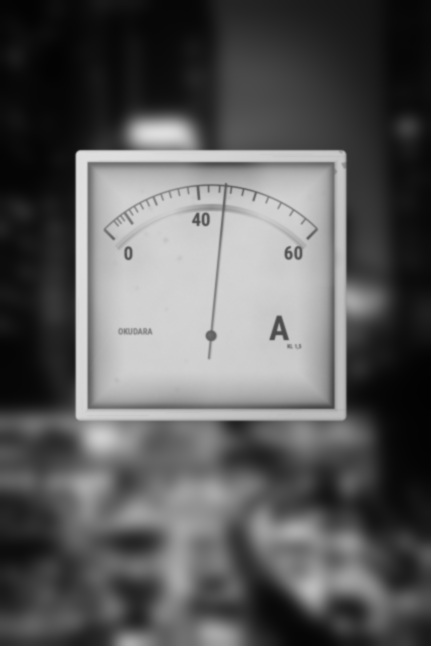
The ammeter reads 45A
